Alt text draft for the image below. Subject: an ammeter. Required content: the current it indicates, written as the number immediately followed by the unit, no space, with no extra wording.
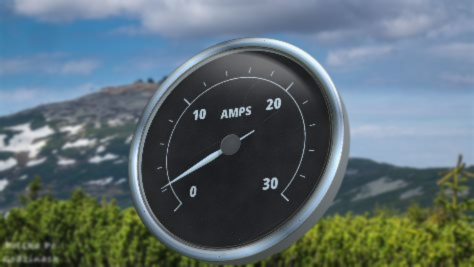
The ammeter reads 2A
